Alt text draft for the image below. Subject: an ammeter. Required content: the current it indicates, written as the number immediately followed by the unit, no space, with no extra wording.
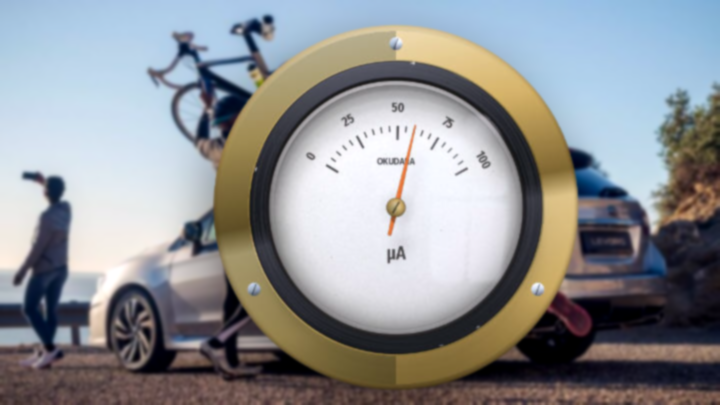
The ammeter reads 60µA
